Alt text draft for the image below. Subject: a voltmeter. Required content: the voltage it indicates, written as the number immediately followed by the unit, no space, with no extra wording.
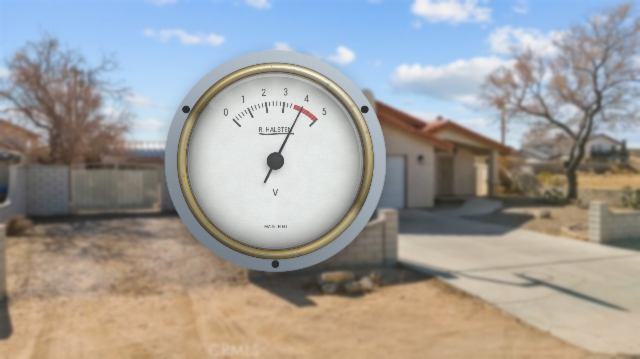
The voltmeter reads 4V
